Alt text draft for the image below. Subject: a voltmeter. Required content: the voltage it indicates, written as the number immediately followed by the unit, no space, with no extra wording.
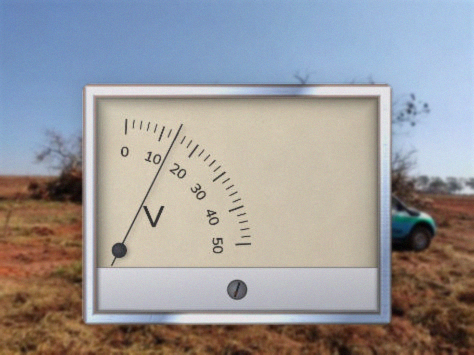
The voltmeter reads 14V
